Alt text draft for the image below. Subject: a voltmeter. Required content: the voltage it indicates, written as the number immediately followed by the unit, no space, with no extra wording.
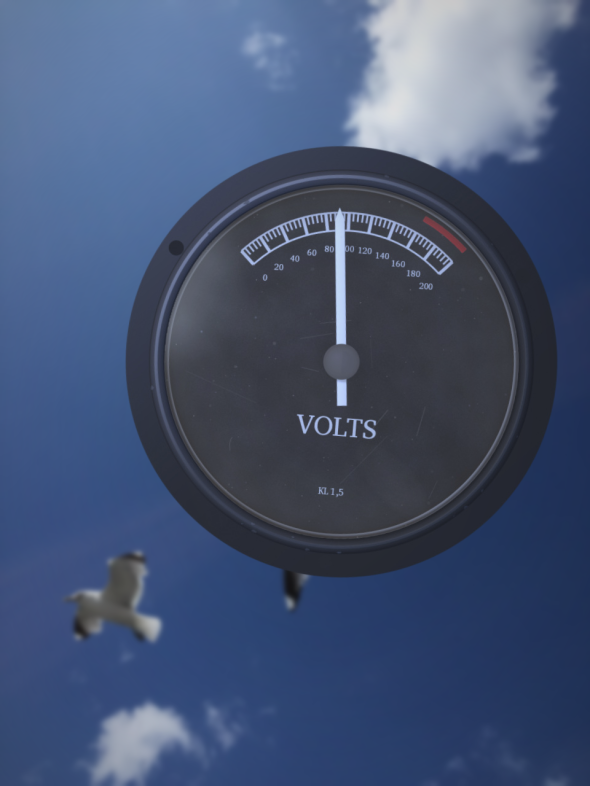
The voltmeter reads 92V
